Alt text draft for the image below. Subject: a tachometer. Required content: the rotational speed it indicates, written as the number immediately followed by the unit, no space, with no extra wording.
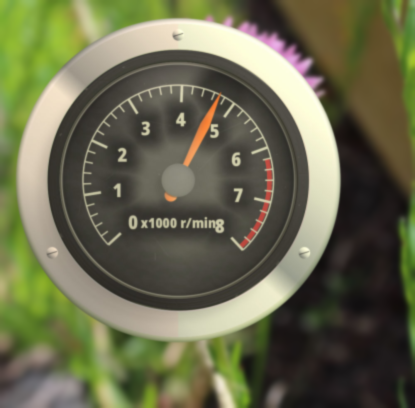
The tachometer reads 4700rpm
